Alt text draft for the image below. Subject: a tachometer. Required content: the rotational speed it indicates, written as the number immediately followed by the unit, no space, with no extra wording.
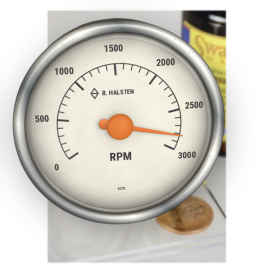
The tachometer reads 2800rpm
